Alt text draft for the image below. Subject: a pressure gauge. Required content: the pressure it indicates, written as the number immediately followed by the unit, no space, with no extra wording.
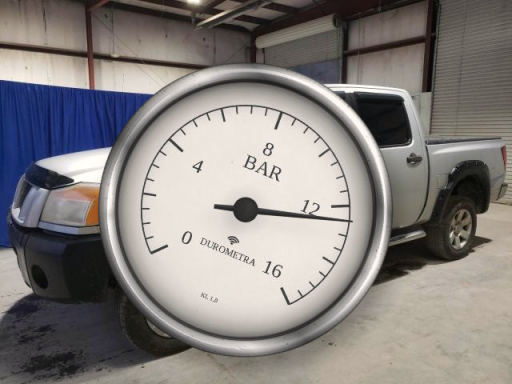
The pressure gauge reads 12.5bar
